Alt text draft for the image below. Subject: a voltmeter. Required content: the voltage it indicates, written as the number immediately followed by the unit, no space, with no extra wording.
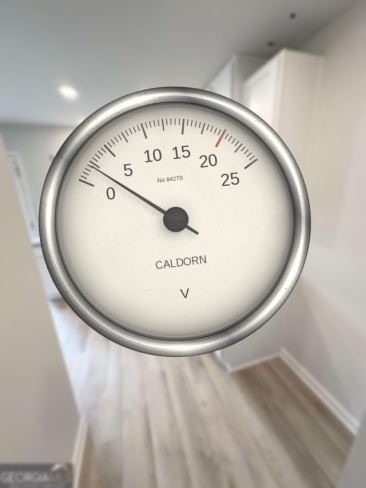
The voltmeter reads 2V
